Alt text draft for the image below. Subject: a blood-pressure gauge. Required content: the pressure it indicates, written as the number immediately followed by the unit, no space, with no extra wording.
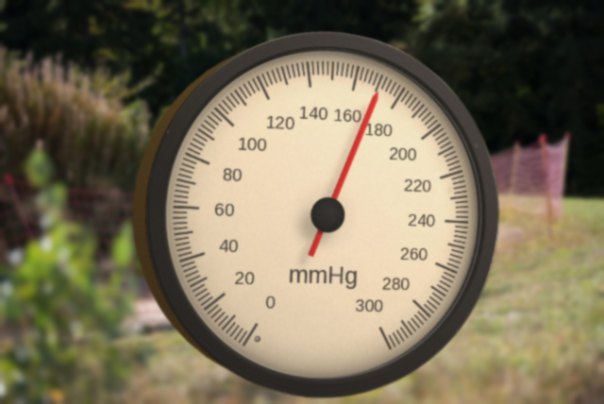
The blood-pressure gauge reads 170mmHg
